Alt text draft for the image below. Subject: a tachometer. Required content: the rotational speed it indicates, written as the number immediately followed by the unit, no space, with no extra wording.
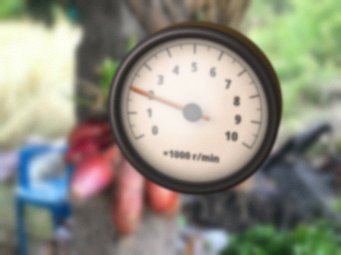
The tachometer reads 2000rpm
